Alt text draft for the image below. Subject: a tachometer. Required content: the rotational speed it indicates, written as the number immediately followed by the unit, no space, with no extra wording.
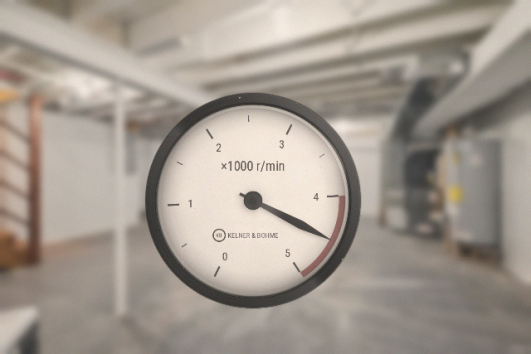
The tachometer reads 4500rpm
